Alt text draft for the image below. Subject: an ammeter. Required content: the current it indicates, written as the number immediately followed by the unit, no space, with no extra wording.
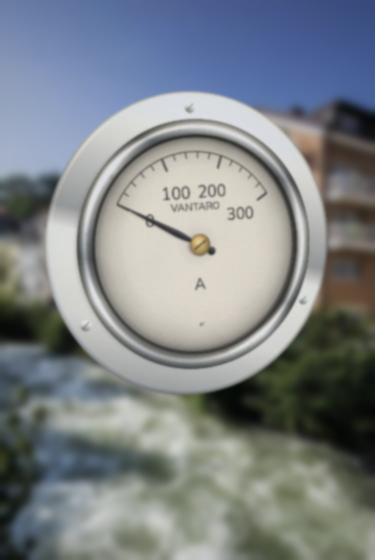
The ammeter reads 0A
